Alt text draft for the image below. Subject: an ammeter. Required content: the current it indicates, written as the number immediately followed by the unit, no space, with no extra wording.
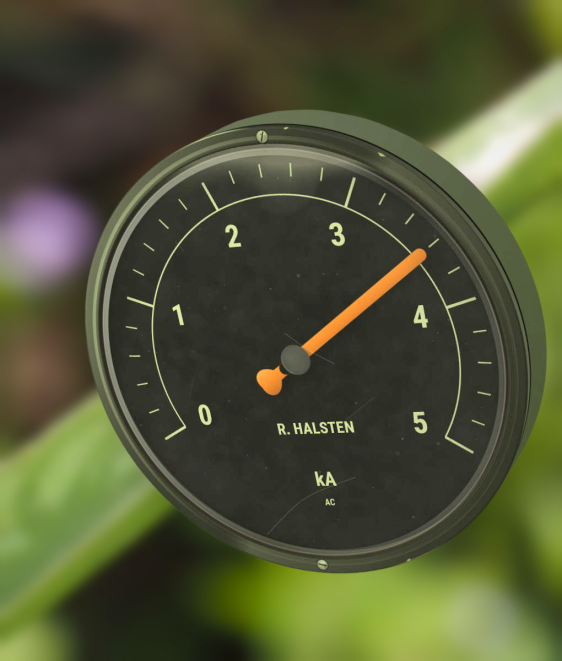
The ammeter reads 3.6kA
